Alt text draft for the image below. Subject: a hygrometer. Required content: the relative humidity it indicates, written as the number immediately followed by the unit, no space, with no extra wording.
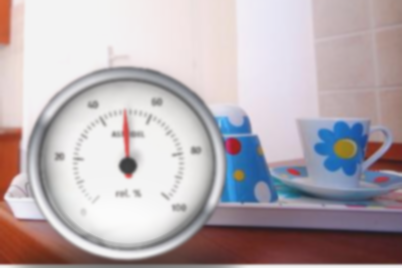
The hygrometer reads 50%
